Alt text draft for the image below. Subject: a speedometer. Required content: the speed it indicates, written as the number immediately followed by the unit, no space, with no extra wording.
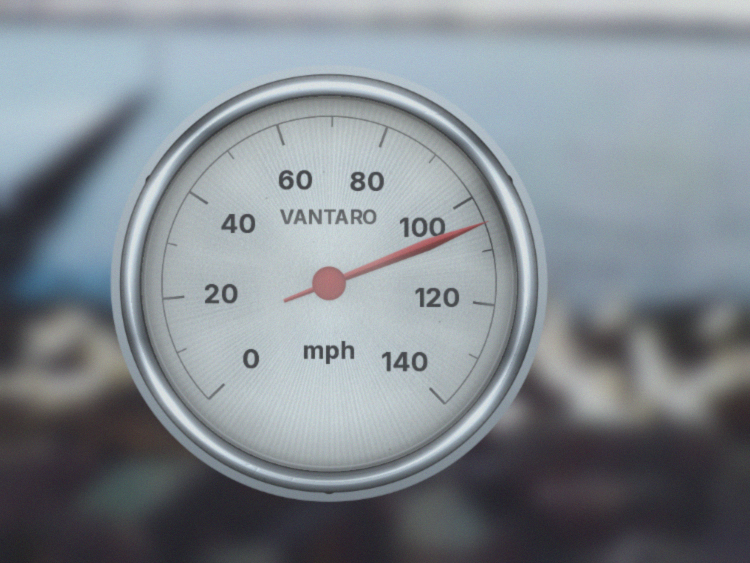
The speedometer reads 105mph
